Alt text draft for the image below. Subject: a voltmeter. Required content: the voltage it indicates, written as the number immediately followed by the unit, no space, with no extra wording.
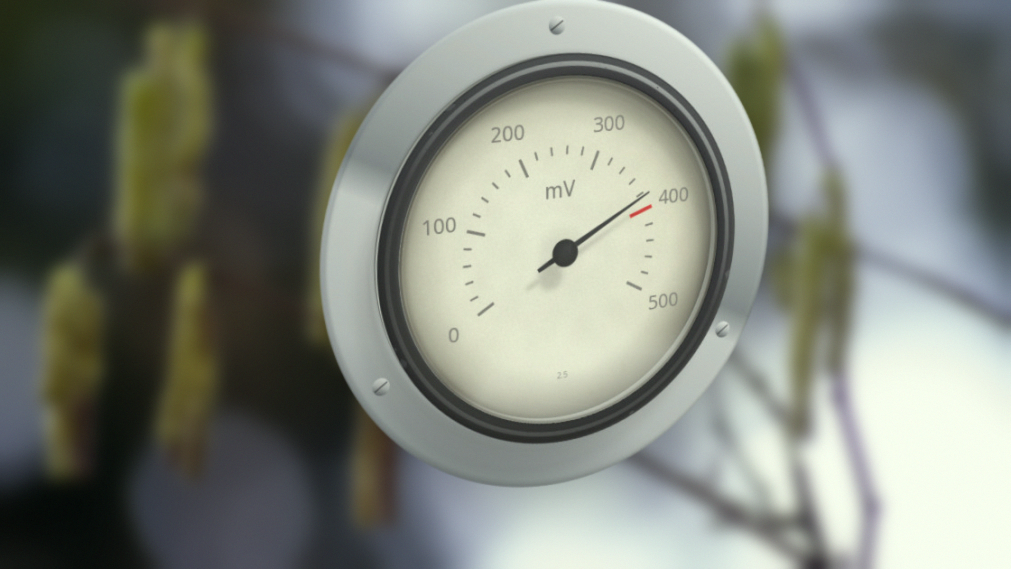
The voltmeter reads 380mV
